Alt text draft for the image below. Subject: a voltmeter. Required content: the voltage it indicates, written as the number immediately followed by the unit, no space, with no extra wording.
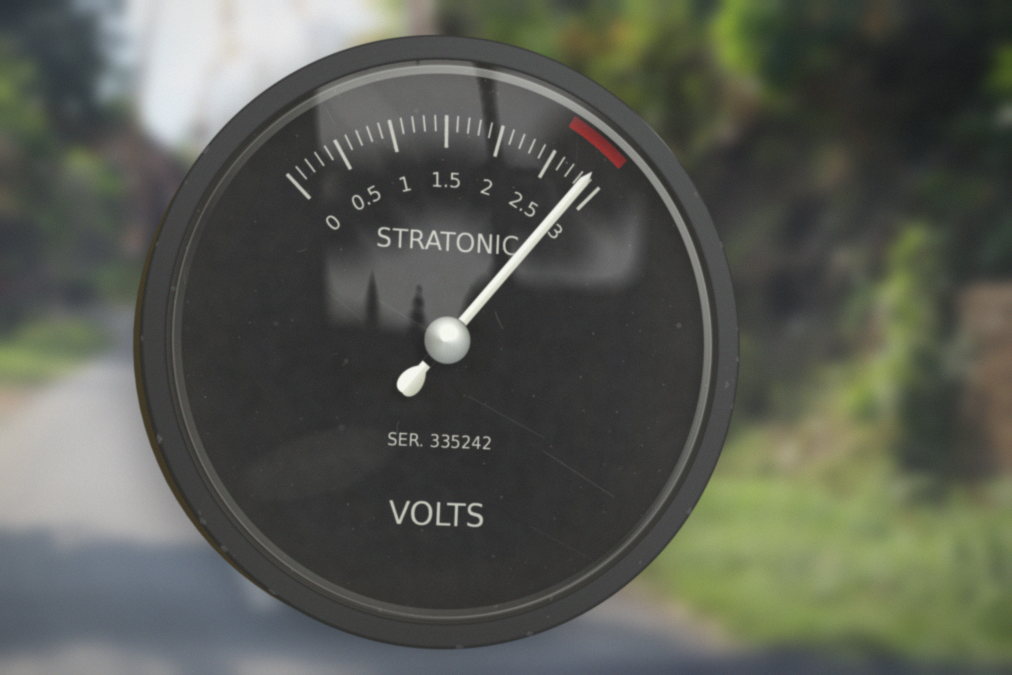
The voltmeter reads 2.85V
